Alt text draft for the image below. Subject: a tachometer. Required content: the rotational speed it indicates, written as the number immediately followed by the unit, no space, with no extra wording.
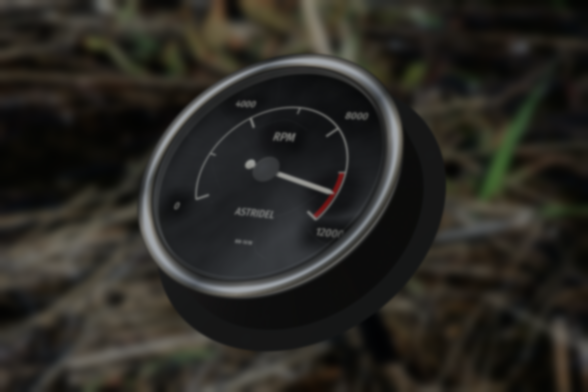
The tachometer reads 11000rpm
